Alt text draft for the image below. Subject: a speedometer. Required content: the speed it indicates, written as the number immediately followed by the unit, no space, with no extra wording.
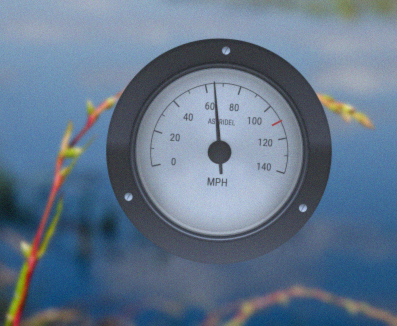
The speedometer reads 65mph
